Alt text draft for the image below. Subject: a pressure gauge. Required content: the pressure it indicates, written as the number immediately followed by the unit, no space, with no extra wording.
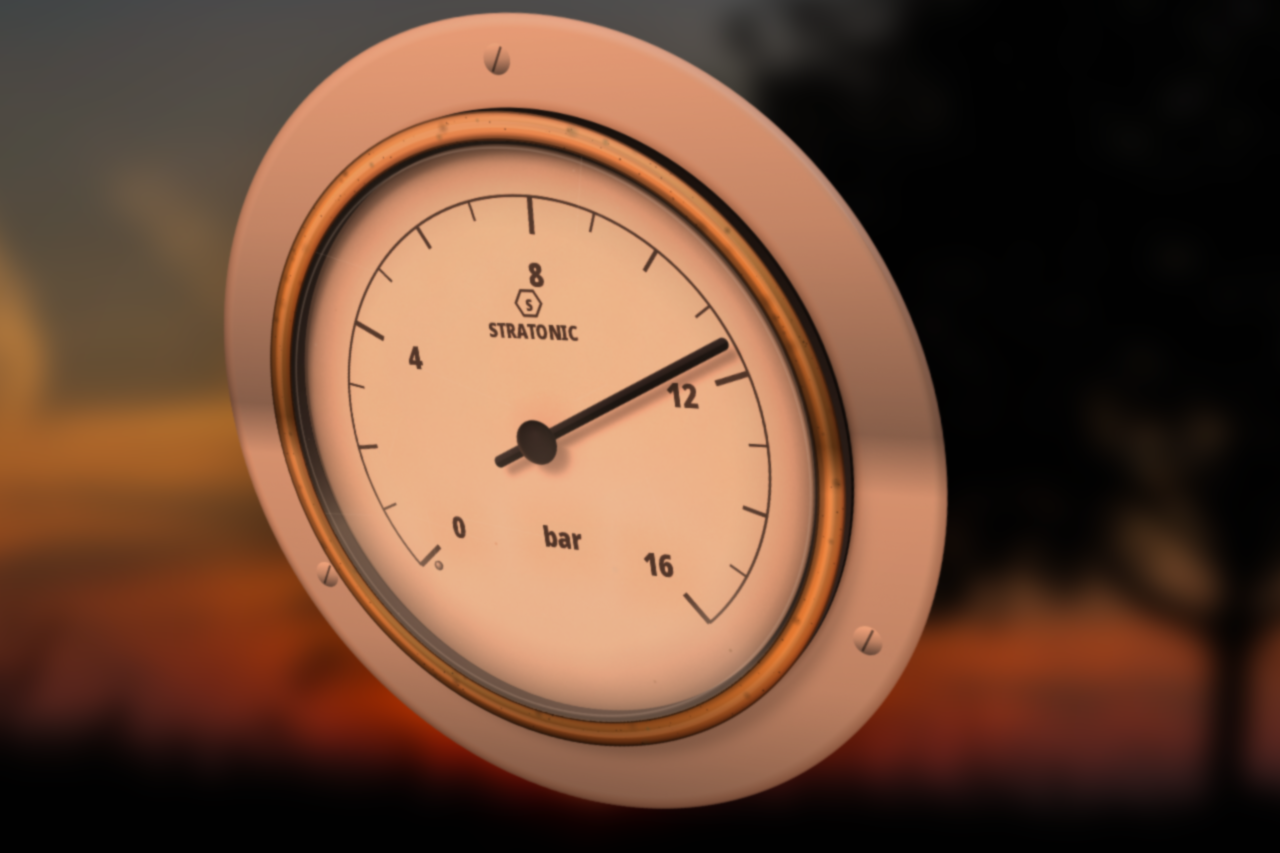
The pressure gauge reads 11.5bar
